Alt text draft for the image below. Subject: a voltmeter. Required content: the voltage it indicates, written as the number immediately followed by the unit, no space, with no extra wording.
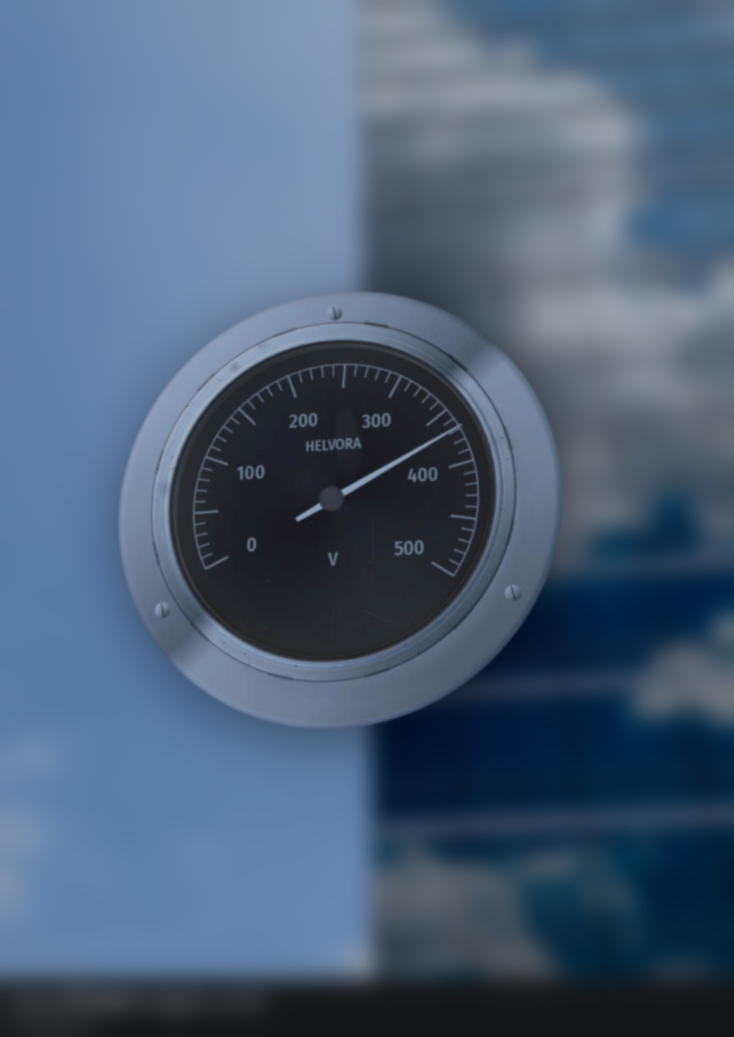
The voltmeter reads 370V
